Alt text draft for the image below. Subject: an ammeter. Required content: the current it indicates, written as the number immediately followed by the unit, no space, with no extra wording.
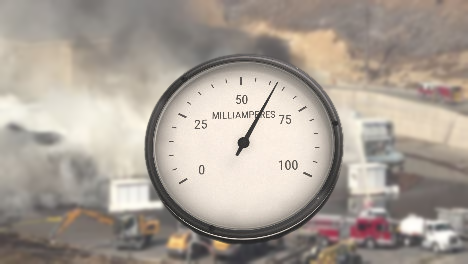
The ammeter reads 62.5mA
